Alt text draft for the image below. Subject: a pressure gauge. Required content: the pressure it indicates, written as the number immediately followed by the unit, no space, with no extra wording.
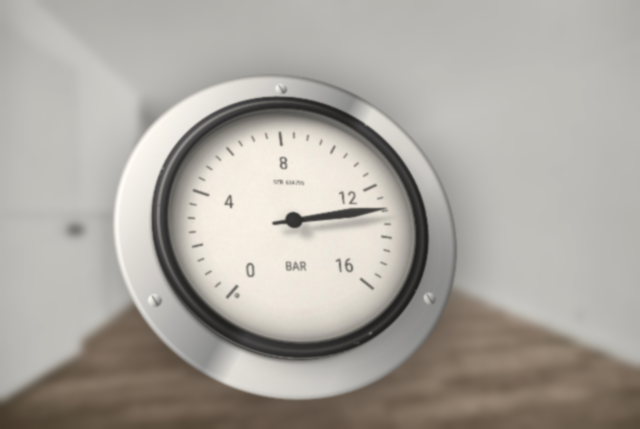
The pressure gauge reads 13bar
